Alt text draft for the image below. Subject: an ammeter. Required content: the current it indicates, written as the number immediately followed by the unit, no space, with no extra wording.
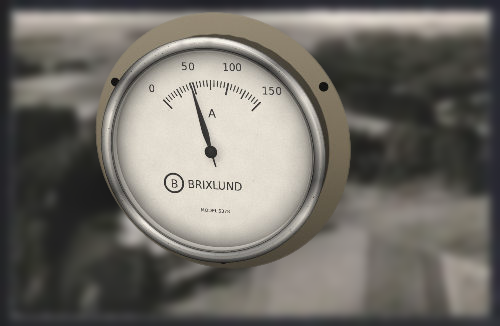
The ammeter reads 50A
